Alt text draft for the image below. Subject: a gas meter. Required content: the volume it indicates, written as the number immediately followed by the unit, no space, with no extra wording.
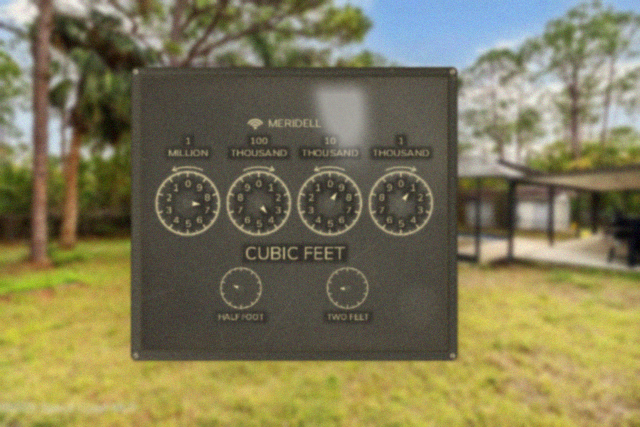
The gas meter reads 739100ft³
